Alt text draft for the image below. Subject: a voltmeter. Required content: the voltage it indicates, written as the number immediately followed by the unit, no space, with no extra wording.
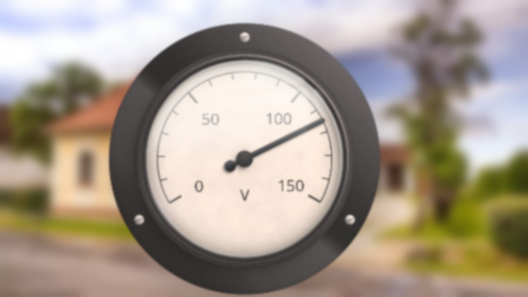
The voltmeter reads 115V
